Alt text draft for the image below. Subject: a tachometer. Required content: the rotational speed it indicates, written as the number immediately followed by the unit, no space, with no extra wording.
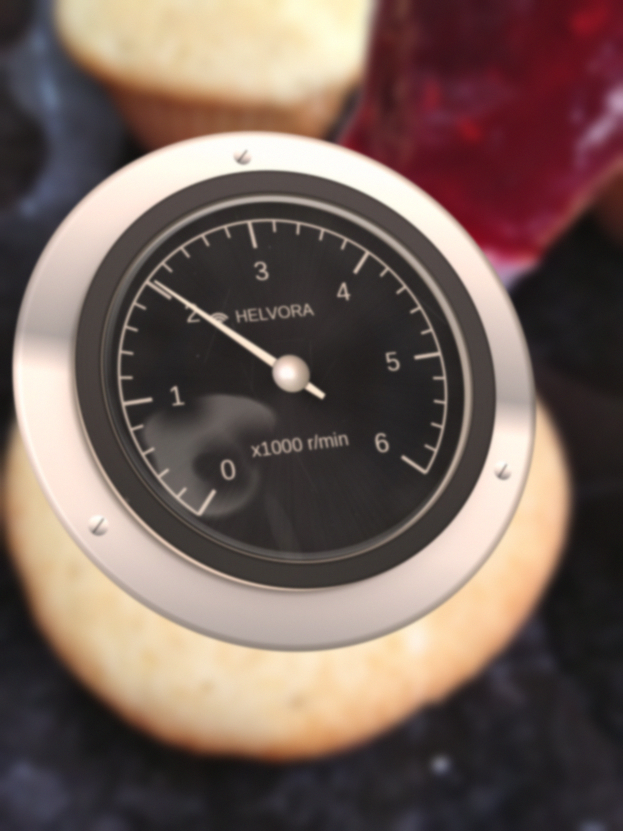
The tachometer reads 2000rpm
